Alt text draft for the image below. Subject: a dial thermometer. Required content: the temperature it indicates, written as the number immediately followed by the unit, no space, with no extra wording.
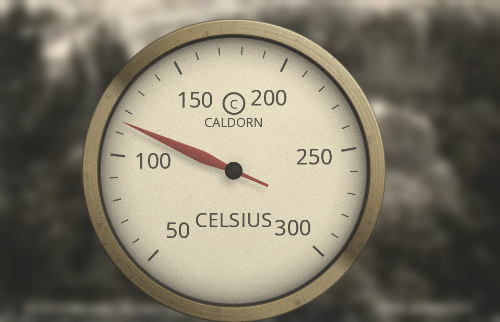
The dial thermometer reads 115°C
